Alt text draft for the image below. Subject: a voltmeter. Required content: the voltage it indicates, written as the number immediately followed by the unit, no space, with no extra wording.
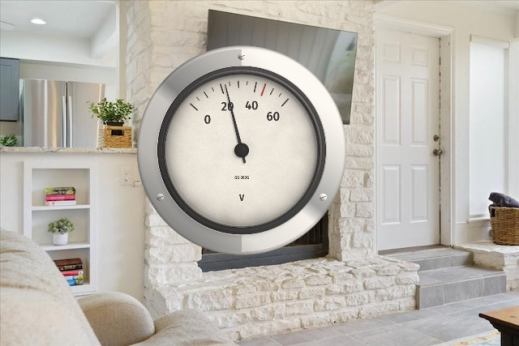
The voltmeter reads 22.5V
